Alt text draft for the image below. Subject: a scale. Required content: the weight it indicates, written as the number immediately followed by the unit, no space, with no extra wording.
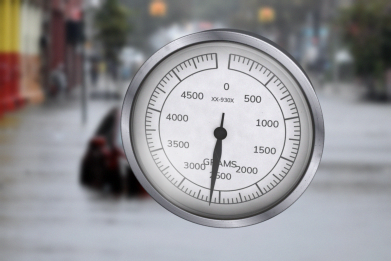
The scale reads 2600g
